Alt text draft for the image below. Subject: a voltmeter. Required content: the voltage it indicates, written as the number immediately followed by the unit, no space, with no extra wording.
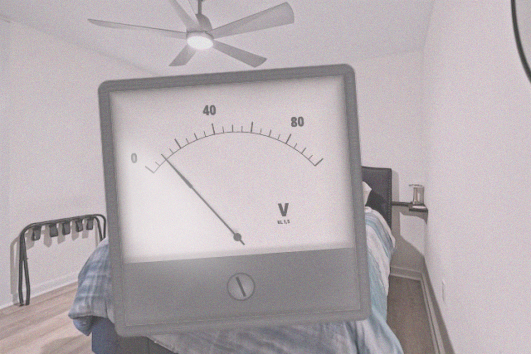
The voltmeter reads 10V
